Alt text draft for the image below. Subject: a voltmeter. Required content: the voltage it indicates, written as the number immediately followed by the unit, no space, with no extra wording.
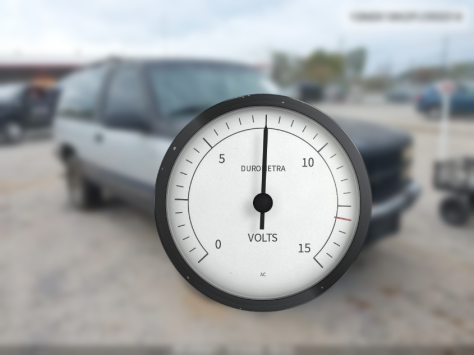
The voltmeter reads 7.5V
